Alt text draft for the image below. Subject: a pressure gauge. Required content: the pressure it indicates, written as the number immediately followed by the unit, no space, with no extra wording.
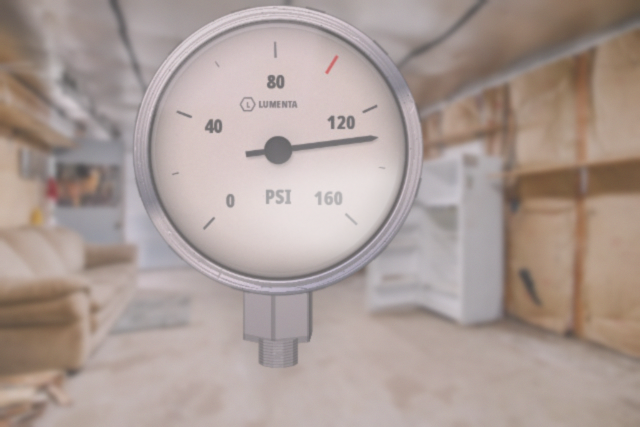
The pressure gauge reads 130psi
